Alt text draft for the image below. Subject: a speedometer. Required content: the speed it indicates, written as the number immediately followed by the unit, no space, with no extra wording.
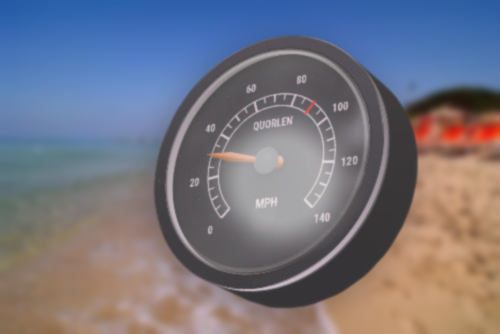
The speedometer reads 30mph
